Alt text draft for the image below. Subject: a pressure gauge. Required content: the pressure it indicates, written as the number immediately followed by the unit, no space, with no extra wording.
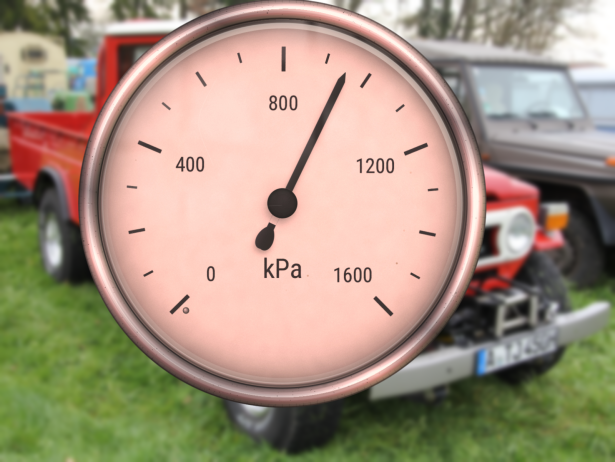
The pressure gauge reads 950kPa
